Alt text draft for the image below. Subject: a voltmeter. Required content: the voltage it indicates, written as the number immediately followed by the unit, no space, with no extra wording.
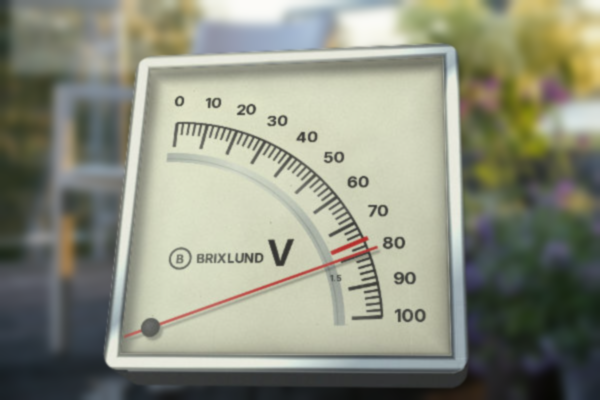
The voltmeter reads 80V
